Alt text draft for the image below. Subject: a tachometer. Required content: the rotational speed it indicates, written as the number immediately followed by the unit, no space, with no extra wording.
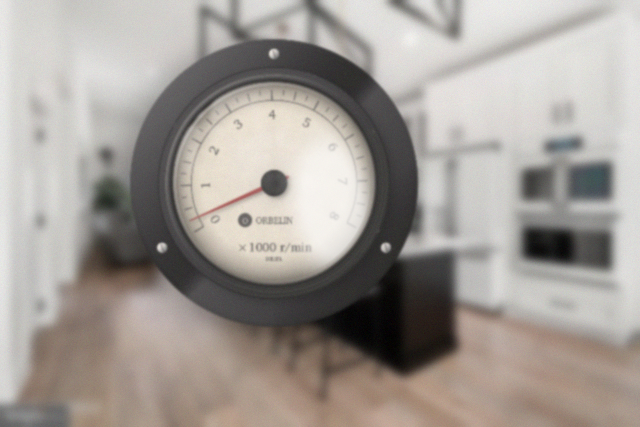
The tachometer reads 250rpm
